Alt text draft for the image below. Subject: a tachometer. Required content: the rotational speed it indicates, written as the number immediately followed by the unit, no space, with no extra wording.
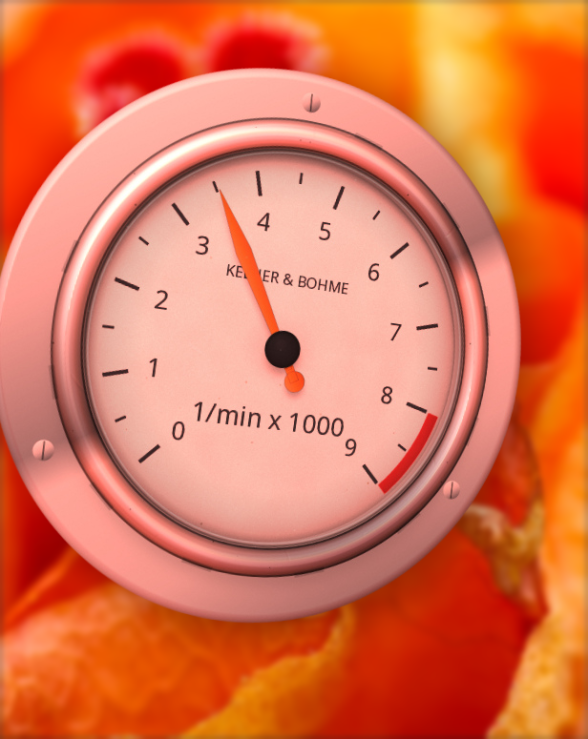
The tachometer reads 3500rpm
